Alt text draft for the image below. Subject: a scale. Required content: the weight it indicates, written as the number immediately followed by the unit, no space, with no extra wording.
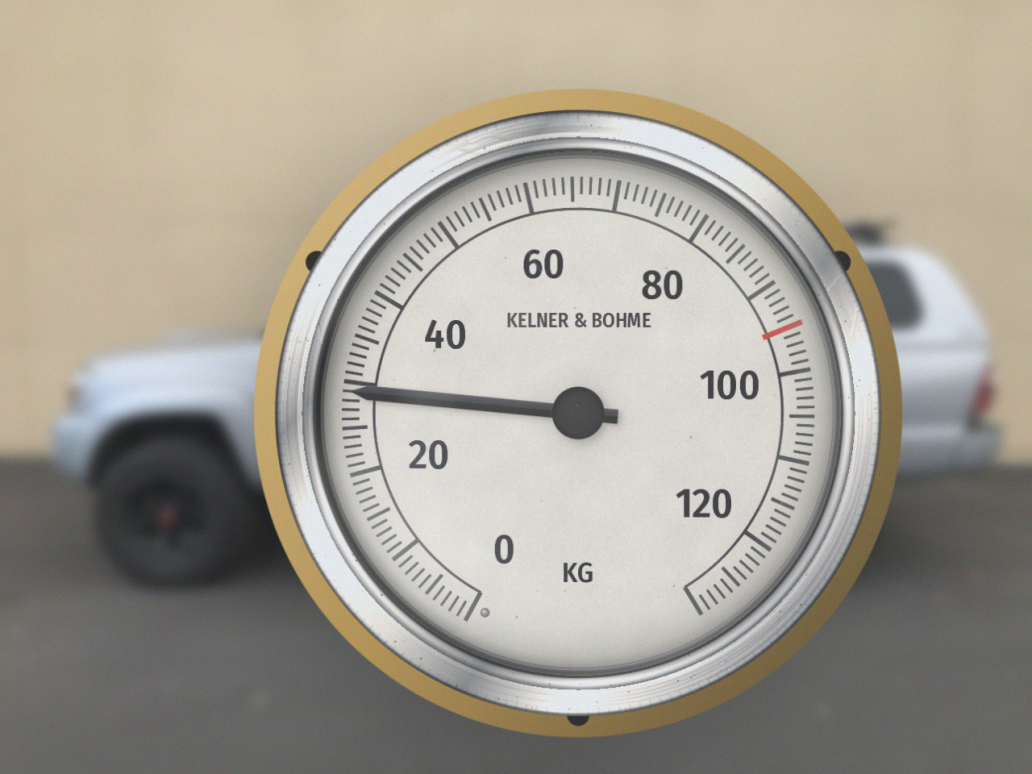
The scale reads 29kg
